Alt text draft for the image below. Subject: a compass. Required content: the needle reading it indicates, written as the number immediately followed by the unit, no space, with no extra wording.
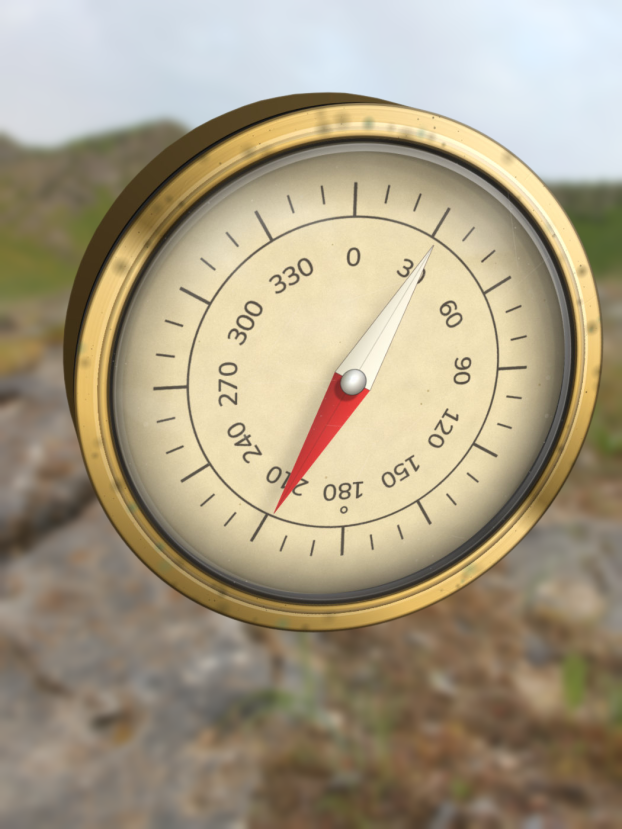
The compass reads 210°
